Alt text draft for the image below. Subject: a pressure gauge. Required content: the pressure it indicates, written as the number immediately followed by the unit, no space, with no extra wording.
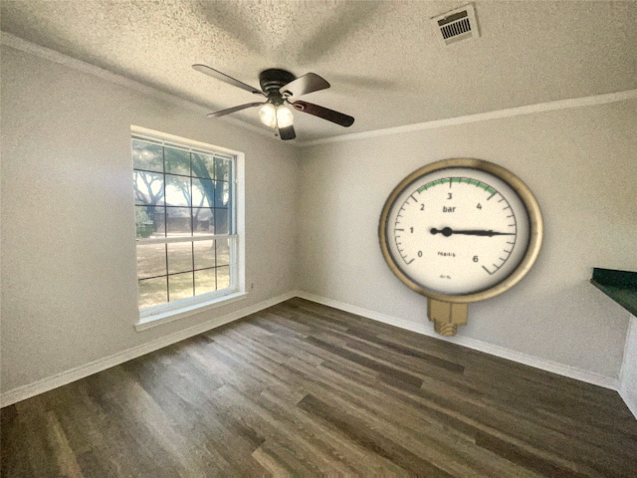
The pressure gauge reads 5bar
